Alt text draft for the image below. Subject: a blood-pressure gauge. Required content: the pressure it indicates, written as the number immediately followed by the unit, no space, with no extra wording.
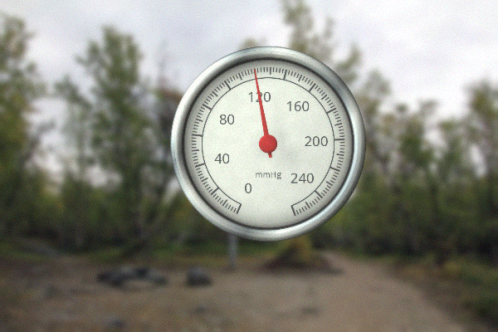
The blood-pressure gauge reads 120mmHg
